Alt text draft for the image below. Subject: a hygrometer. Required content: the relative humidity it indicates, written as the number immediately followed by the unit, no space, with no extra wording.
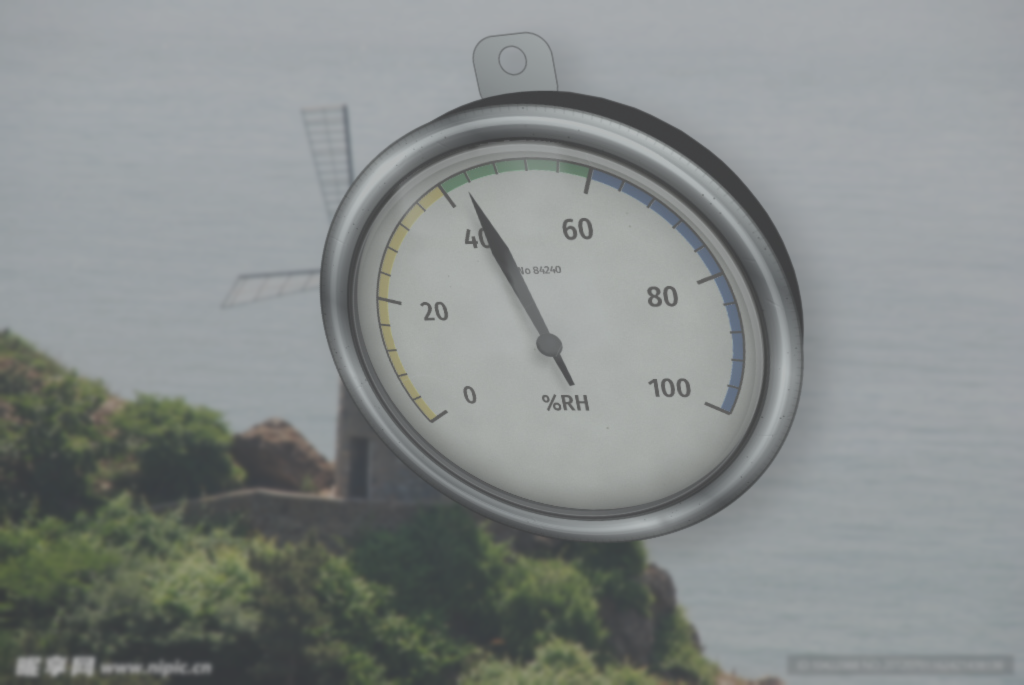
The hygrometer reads 44%
